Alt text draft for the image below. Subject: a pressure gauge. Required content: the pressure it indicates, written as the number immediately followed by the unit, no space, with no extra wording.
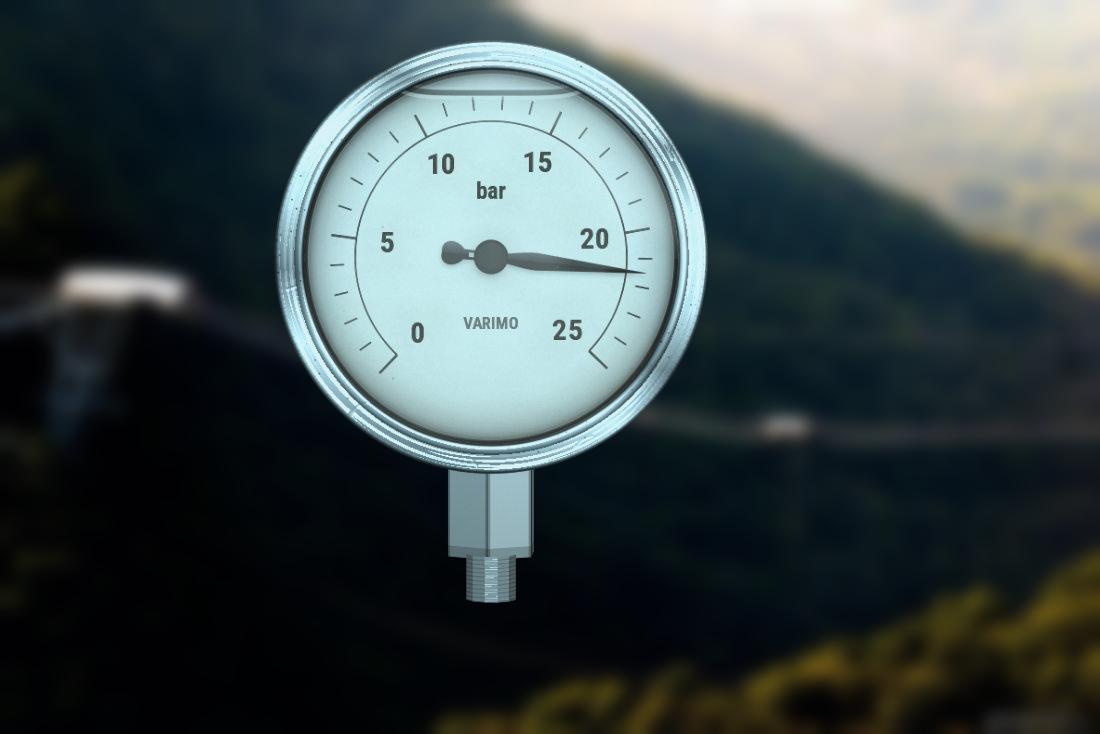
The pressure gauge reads 21.5bar
